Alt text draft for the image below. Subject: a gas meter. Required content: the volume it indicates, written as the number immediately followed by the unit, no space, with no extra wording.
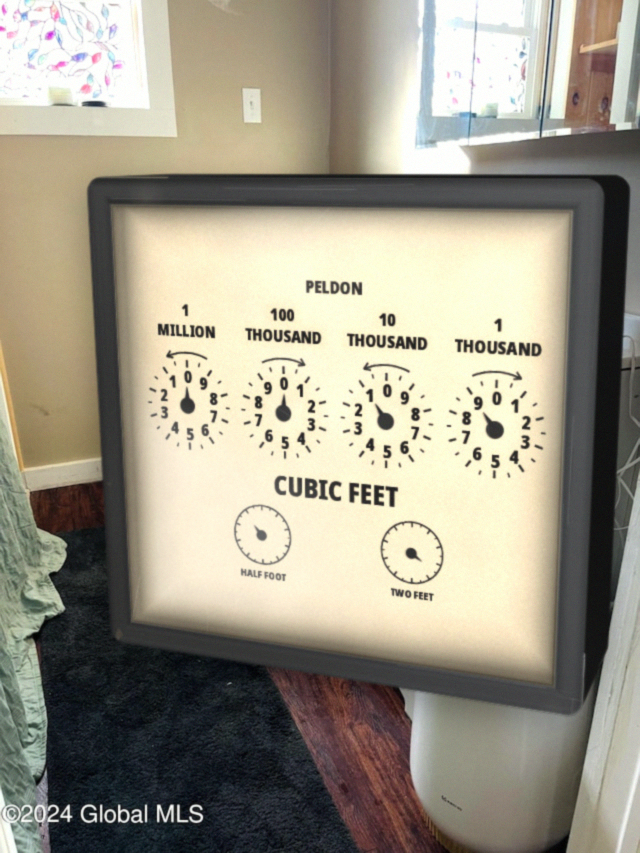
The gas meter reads 900ft³
